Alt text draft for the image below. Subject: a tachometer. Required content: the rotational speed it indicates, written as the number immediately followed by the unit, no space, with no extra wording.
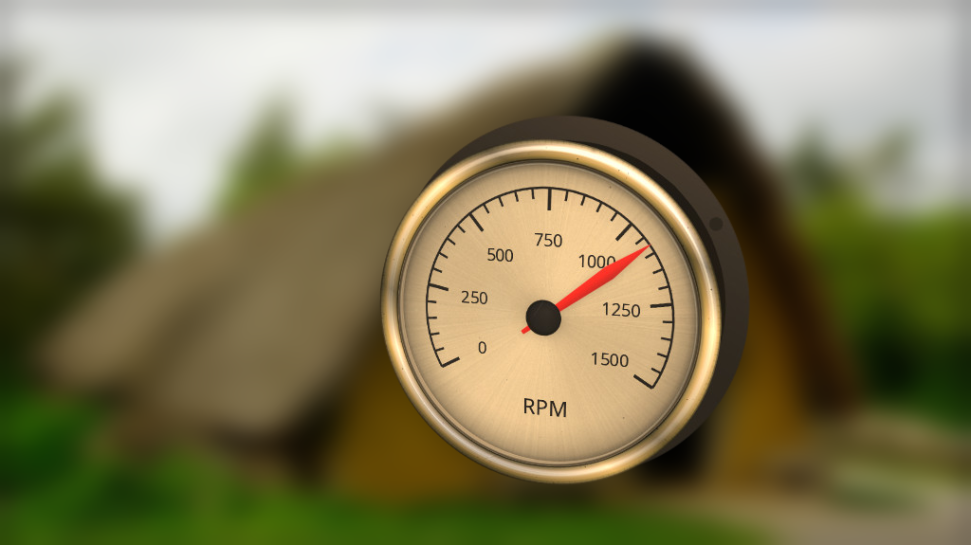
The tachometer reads 1075rpm
